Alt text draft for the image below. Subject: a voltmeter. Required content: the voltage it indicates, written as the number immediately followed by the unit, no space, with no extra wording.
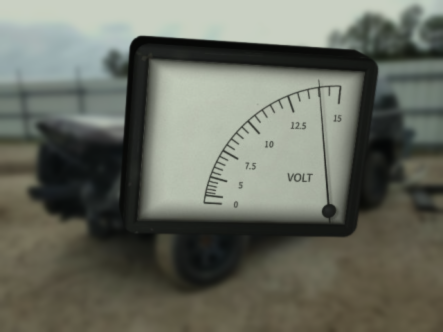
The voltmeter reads 14V
